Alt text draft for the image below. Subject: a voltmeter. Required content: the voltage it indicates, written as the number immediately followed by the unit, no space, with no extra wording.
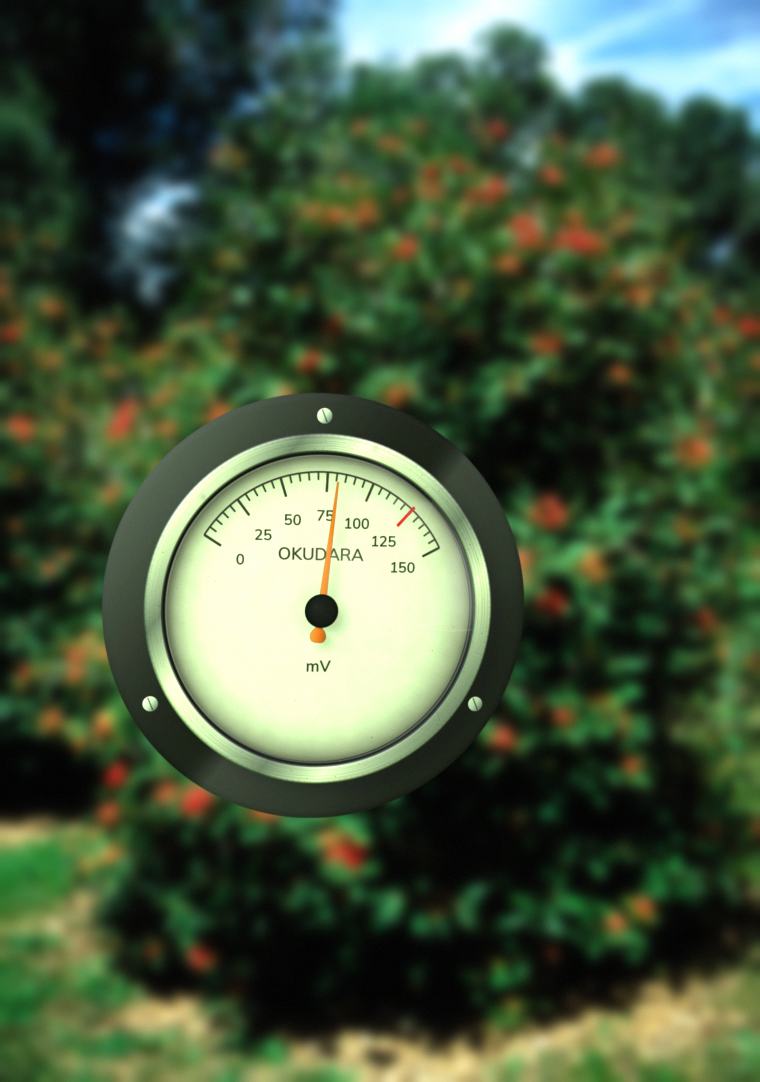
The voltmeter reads 80mV
